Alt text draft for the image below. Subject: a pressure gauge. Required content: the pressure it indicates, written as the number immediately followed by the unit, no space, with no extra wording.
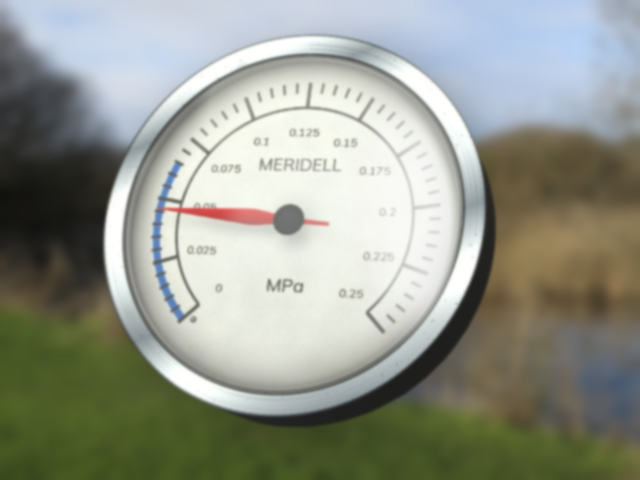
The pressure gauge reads 0.045MPa
